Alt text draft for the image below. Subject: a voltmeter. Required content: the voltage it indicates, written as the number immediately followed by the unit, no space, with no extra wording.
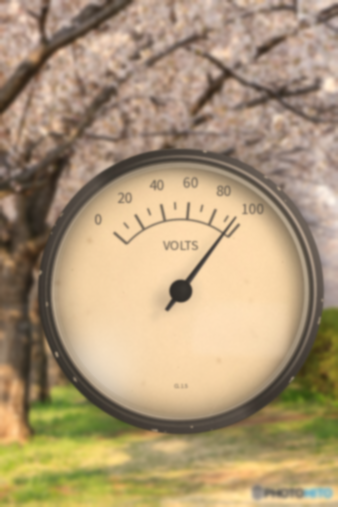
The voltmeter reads 95V
